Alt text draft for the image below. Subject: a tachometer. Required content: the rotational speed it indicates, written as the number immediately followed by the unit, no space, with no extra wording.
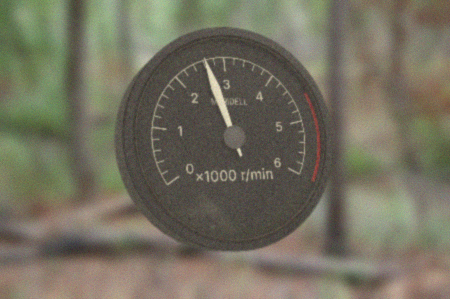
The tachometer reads 2600rpm
